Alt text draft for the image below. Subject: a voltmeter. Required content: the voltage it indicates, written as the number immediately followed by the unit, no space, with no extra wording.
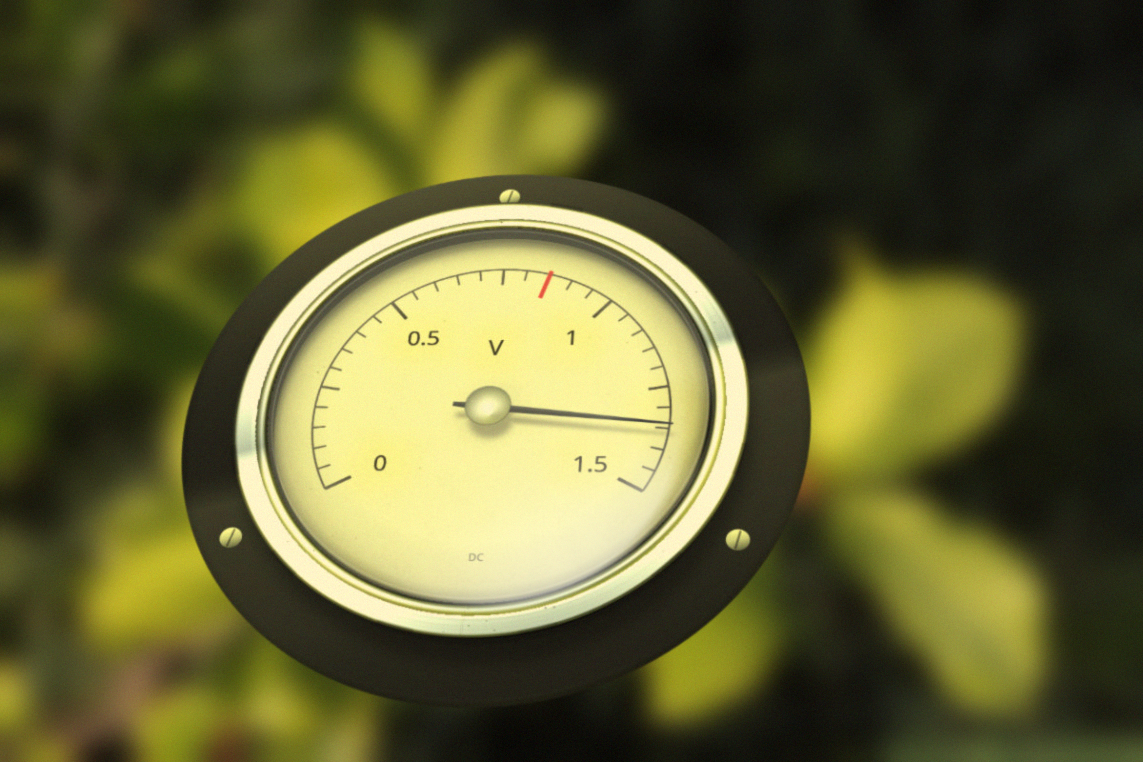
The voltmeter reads 1.35V
